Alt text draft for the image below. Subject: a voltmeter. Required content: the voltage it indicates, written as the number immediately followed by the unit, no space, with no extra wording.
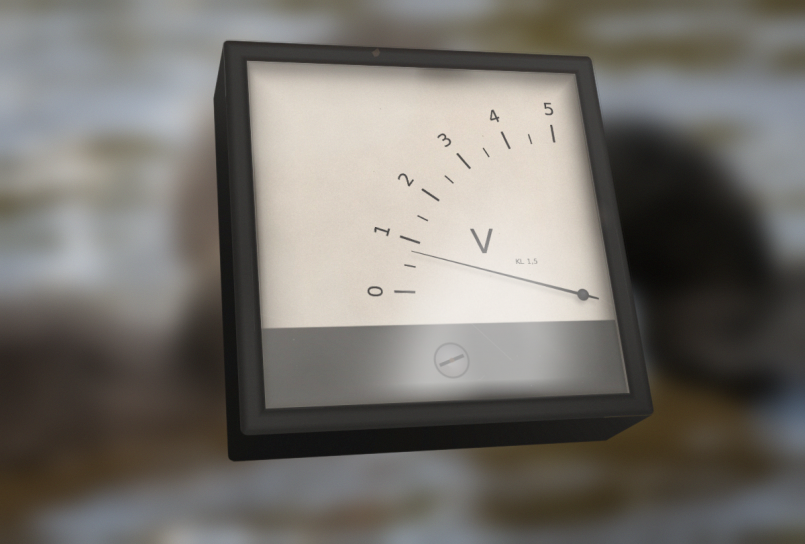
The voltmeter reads 0.75V
